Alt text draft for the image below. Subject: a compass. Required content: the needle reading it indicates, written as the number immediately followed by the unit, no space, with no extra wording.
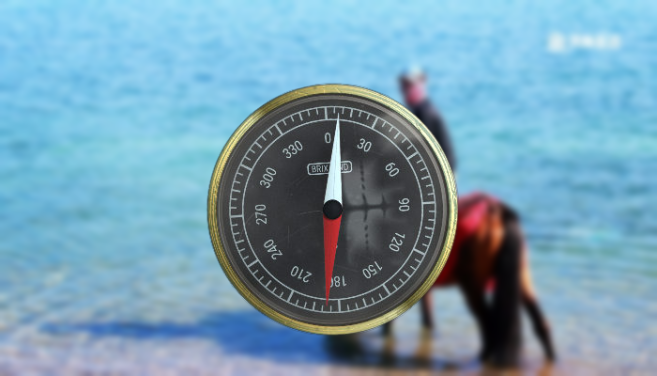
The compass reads 187.5°
